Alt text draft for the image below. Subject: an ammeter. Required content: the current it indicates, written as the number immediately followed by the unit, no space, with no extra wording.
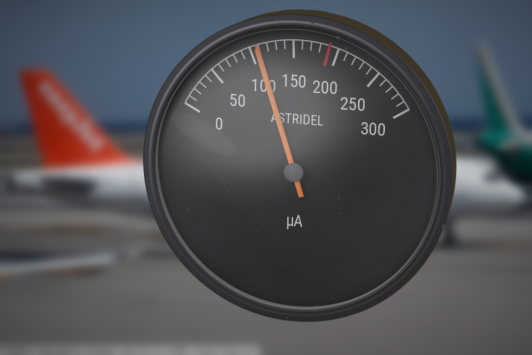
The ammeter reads 110µA
